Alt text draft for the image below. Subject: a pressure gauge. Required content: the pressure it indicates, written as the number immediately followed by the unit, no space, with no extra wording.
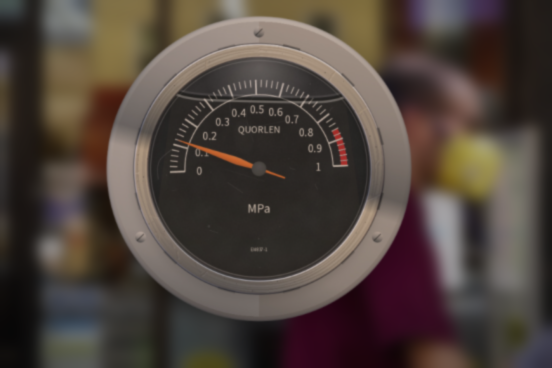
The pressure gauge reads 0.12MPa
